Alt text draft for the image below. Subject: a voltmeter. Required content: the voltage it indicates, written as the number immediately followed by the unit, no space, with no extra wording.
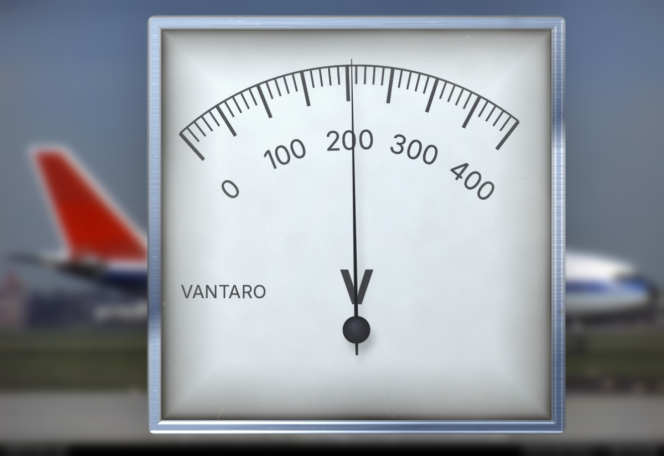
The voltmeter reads 205V
